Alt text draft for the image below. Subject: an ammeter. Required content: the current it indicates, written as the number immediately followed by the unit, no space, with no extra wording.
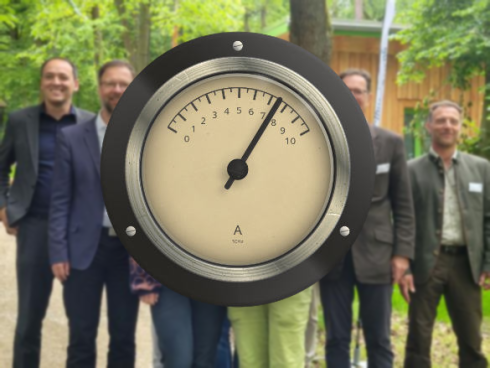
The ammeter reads 7.5A
